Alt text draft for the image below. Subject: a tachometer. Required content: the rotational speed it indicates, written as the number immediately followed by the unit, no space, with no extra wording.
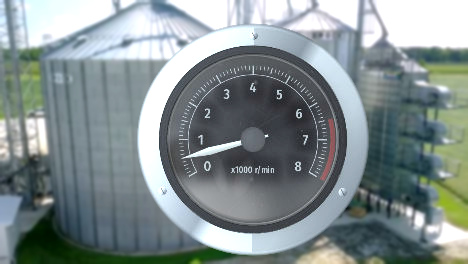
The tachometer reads 500rpm
